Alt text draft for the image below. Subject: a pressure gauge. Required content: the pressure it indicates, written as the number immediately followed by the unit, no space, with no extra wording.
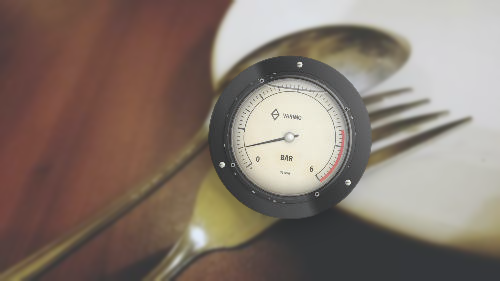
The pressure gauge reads 0.5bar
